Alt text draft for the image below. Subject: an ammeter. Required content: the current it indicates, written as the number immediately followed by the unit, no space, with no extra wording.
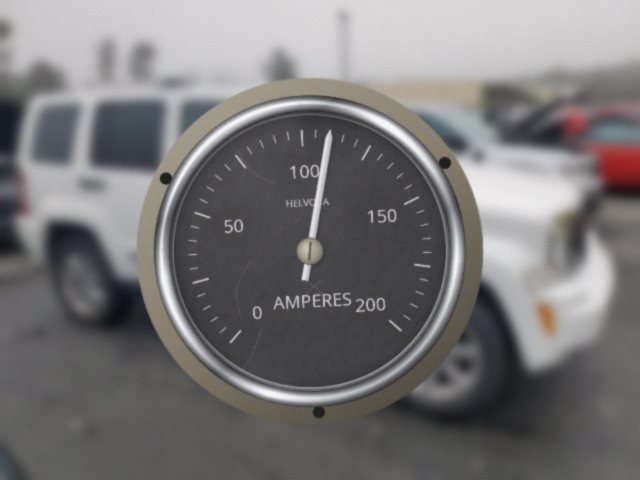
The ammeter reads 110A
